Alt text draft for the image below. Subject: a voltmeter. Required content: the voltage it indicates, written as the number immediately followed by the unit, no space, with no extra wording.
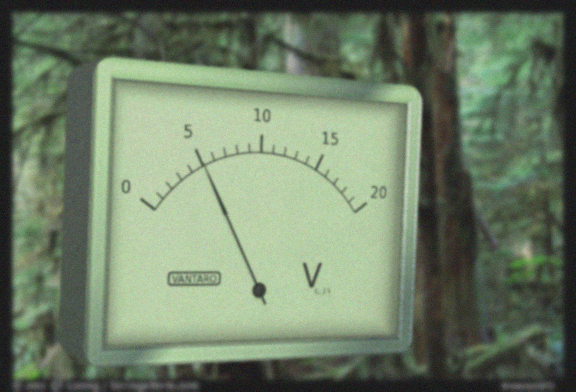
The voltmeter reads 5V
